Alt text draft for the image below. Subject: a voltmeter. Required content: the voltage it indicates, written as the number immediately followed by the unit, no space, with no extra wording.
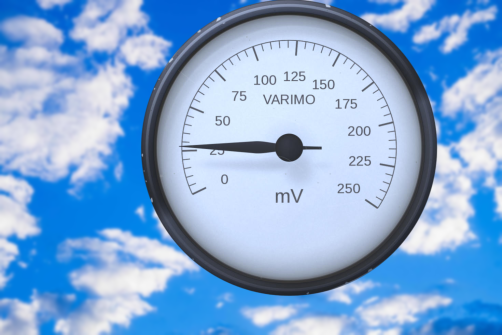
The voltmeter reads 27.5mV
